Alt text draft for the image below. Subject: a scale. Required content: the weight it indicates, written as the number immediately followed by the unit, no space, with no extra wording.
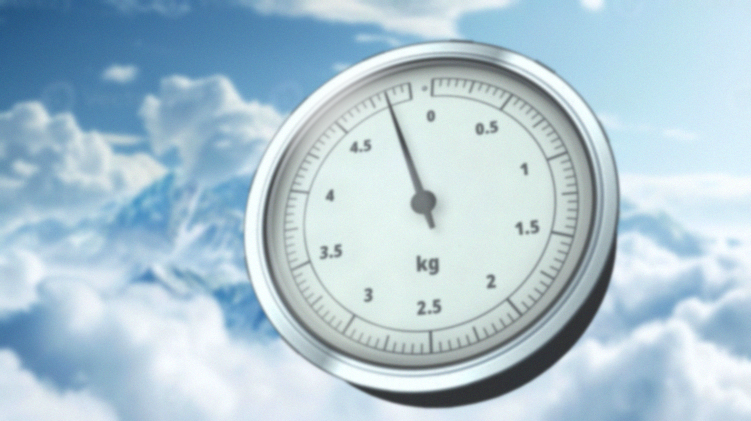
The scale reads 4.85kg
